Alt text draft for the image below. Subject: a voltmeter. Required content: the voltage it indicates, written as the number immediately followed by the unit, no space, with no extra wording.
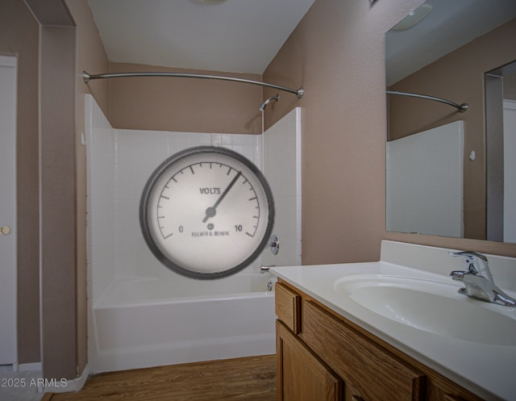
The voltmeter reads 6.5V
